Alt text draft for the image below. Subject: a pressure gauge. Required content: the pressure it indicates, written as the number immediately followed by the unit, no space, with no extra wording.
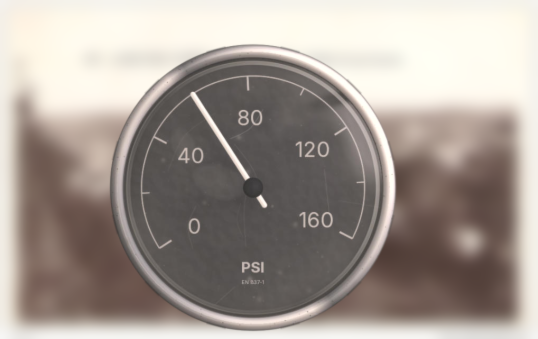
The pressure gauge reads 60psi
